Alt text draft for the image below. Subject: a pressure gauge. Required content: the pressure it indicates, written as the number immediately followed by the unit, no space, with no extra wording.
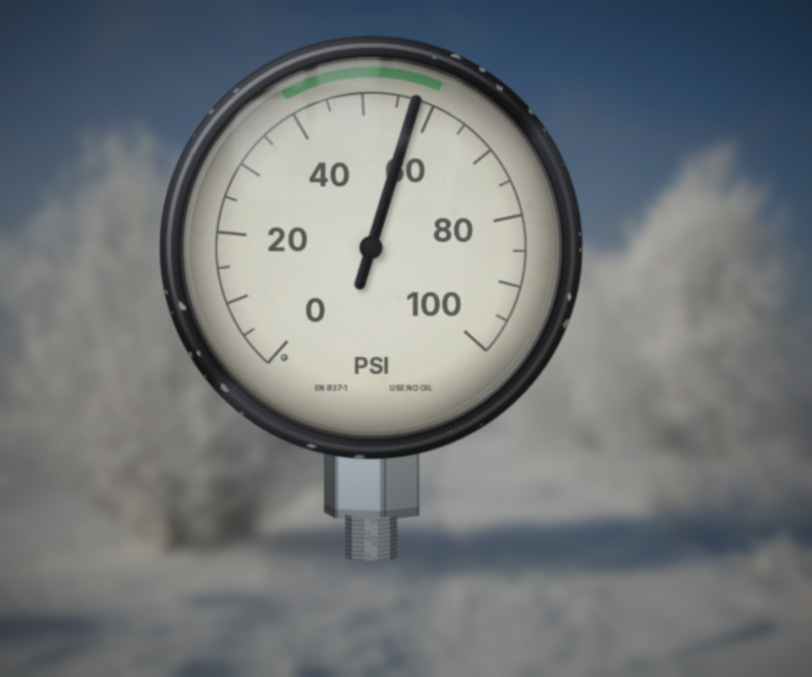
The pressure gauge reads 57.5psi
